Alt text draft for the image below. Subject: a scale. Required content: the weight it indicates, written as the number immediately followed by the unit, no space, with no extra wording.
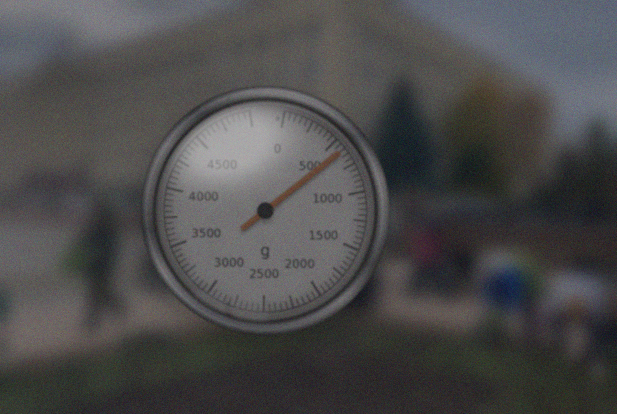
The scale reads 600g
